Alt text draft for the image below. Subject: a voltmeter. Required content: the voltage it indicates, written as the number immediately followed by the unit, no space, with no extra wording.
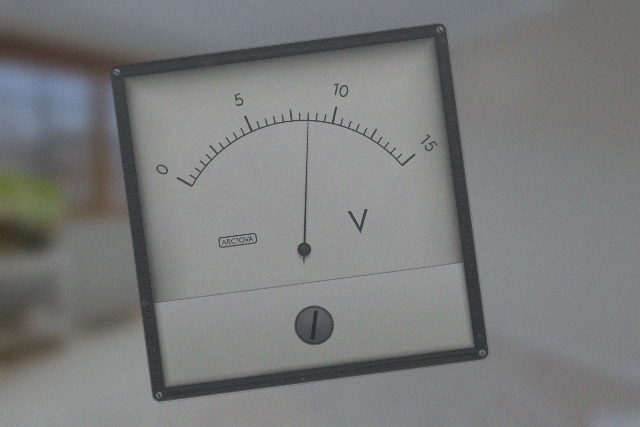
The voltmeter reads 8.5V
